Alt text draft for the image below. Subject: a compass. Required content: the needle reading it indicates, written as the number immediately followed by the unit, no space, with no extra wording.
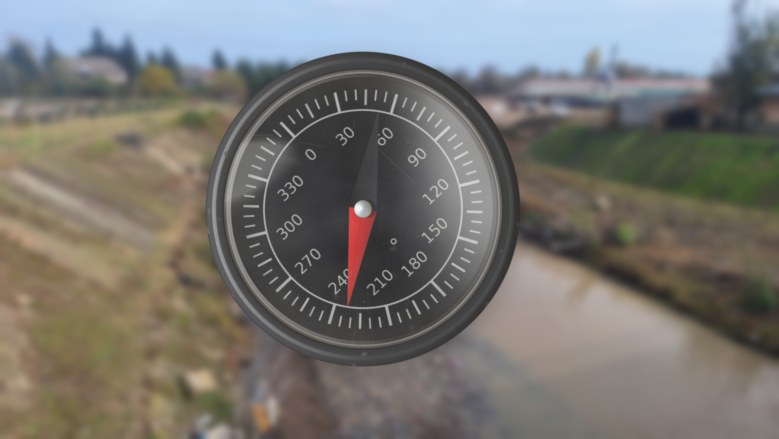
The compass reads 232.5°
